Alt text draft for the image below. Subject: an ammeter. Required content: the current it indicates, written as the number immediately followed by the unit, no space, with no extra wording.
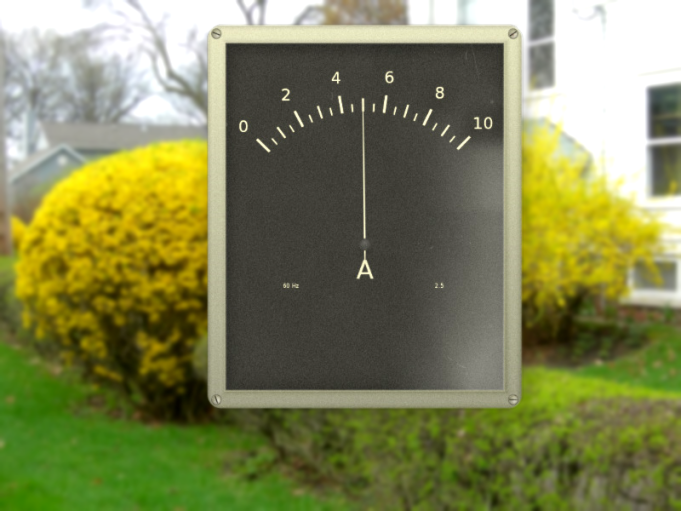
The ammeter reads 5A
